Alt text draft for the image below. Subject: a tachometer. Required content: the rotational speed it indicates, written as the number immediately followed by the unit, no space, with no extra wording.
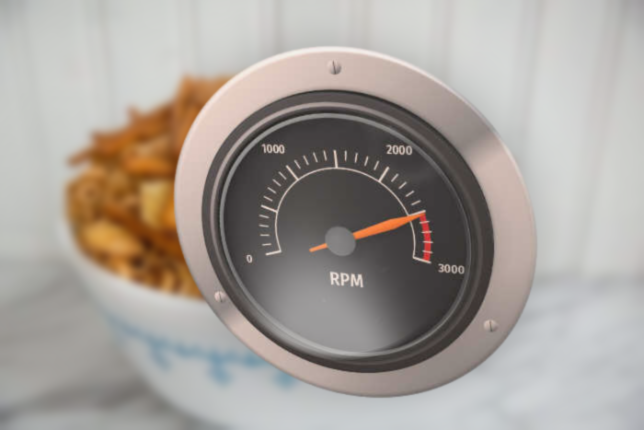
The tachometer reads 2500rpm
